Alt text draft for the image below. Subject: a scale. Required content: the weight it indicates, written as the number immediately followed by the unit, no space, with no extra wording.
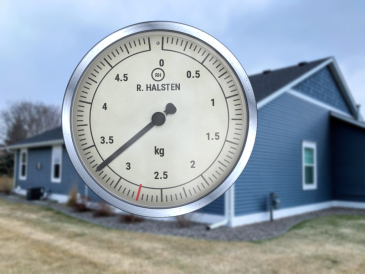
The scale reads 3.25kg
